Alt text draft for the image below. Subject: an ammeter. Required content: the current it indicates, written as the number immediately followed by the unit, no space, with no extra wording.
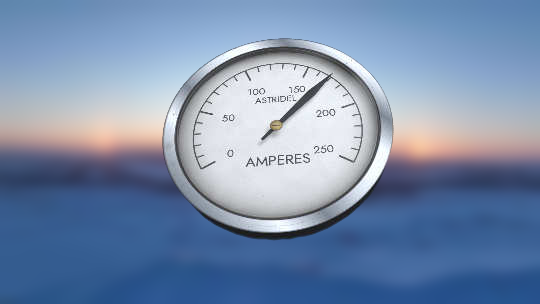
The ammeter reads 170A
